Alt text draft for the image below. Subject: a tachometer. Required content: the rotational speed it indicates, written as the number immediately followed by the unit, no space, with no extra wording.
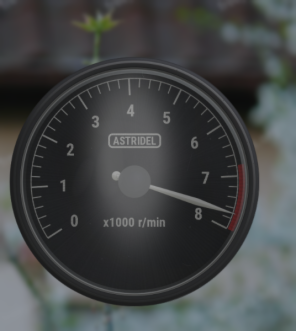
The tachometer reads 7700rpm
